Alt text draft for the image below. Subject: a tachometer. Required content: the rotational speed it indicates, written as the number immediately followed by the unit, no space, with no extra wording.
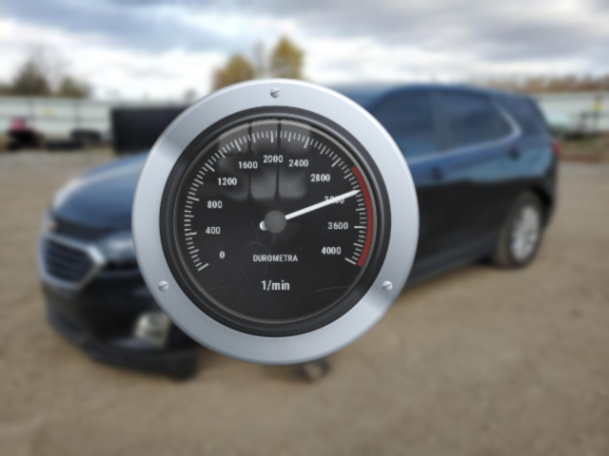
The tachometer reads 3200rpm
